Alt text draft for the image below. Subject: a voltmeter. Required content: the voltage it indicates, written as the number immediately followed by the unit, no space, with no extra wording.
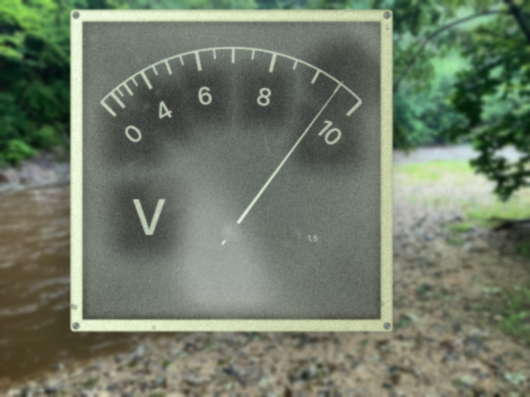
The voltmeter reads 9.5V
